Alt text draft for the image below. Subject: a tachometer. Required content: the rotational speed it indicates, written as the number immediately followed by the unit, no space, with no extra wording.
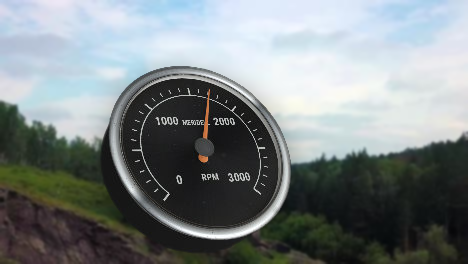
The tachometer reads 1700rpm
